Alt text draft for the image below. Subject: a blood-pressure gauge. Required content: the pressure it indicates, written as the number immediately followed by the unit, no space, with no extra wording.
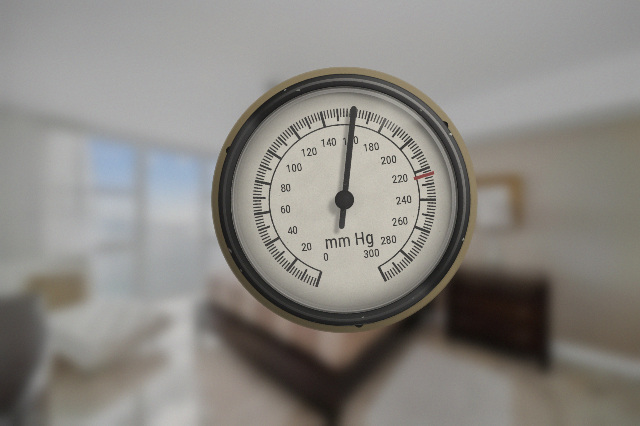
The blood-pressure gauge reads 160mmHg
